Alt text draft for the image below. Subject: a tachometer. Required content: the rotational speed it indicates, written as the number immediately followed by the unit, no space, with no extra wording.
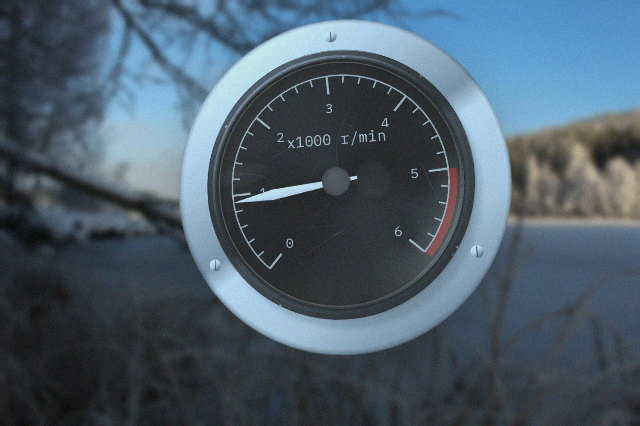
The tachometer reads 900rpm
